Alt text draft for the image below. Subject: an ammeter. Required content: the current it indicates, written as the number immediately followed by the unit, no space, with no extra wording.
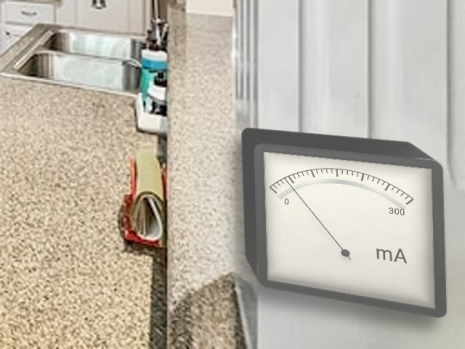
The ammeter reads 40mA
